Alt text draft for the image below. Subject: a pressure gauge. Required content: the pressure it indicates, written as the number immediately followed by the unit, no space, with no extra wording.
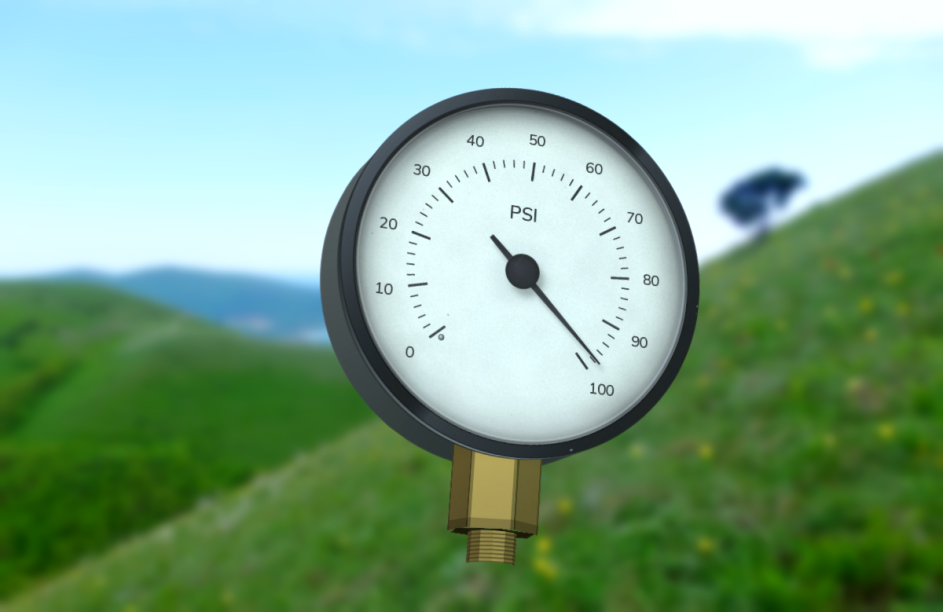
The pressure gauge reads 98psi
